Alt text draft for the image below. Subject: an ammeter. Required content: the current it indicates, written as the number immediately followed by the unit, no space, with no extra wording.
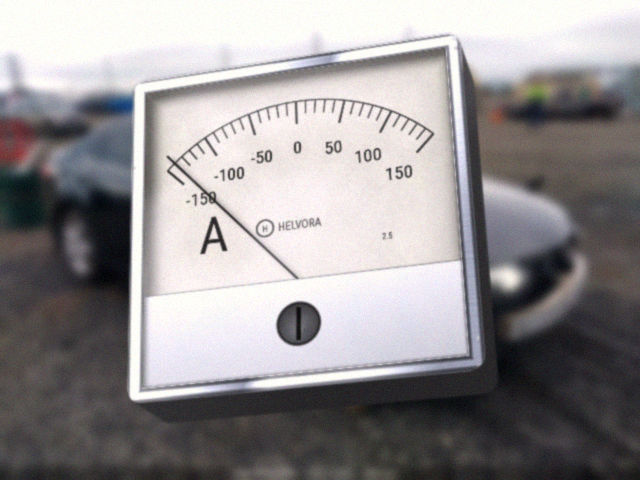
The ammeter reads -140A
